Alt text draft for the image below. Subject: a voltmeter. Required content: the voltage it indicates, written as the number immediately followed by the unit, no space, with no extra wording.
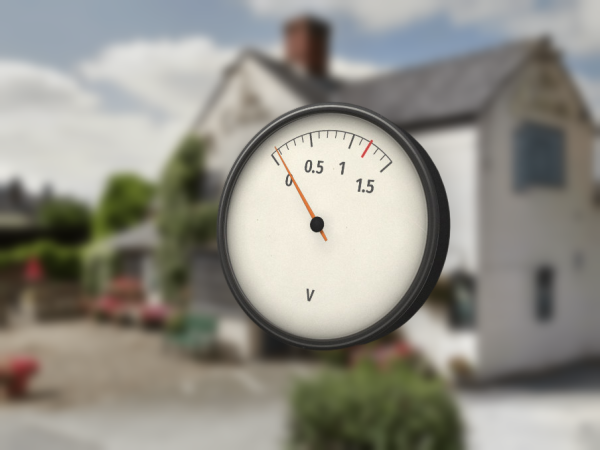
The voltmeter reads 0.1V
